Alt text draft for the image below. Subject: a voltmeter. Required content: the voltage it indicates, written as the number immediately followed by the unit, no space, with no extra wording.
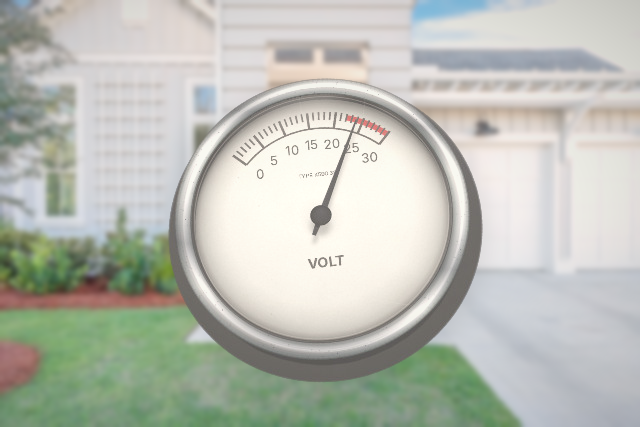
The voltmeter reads 24V
